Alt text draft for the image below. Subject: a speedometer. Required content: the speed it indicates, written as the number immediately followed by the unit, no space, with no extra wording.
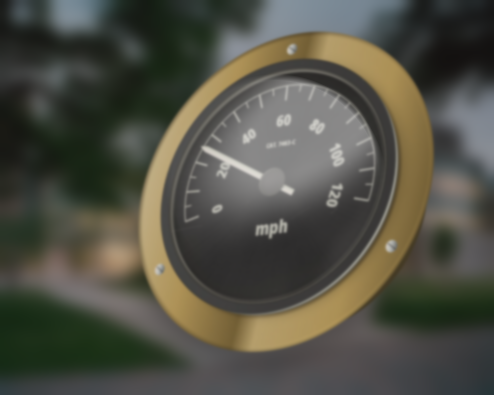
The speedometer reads 25mph
